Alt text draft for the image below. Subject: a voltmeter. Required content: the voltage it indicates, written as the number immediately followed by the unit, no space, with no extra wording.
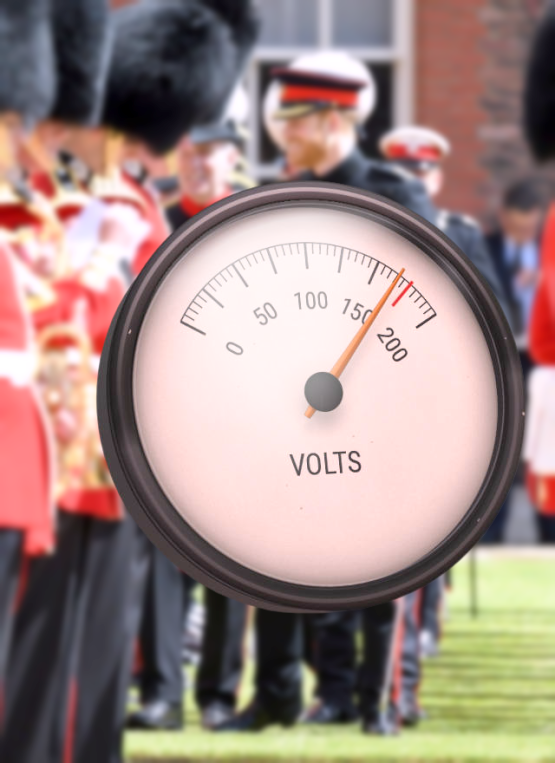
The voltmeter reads 165V
